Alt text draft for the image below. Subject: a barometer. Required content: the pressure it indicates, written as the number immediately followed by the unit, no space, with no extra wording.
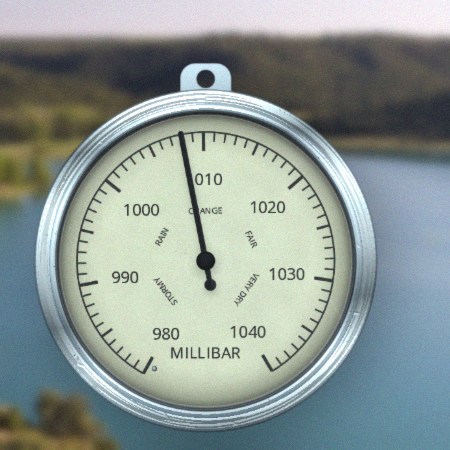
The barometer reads 1008mbar
